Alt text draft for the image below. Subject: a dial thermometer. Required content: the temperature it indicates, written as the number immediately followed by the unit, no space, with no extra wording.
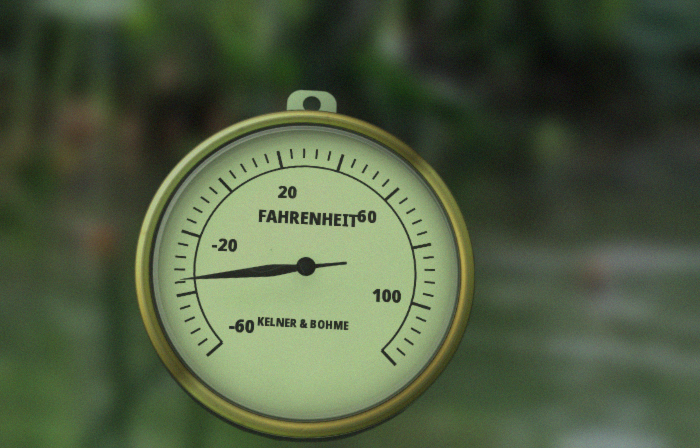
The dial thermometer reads -36°F
